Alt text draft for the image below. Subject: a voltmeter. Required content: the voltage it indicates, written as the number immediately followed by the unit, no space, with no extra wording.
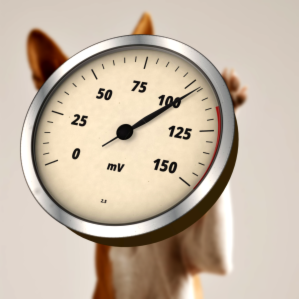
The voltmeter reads 105mV
